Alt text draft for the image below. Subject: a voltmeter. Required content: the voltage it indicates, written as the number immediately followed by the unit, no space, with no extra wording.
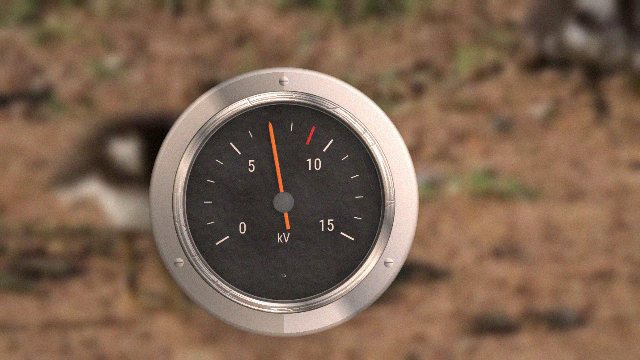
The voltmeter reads 7kV
